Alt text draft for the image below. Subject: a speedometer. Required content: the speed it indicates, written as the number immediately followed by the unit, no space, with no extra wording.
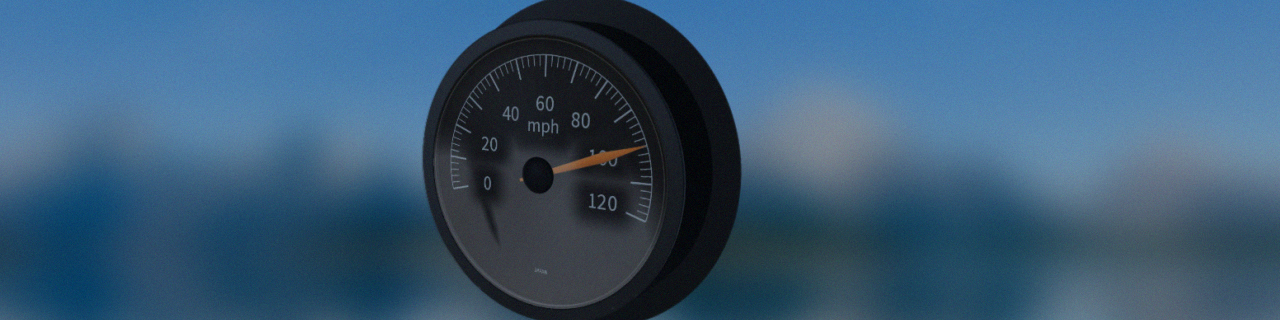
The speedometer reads 100mph
